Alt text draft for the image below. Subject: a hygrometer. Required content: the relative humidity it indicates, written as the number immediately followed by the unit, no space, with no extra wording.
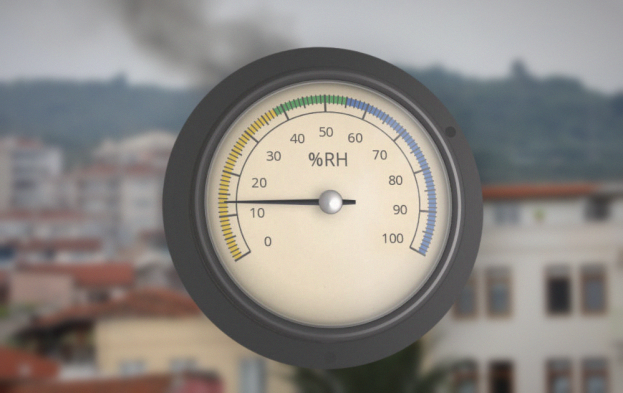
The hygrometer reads 13%
